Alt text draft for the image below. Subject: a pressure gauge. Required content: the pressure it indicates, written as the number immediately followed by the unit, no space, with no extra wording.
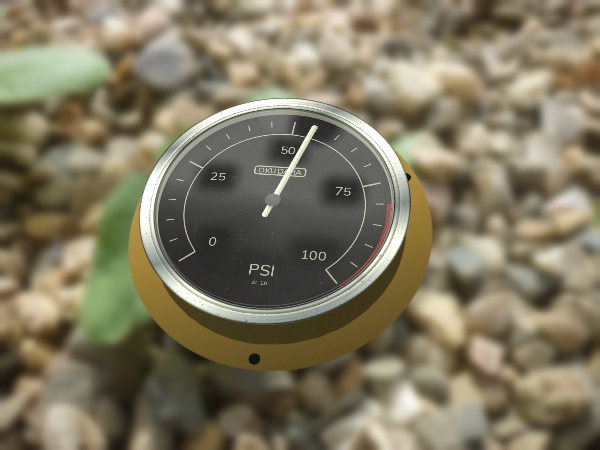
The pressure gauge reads 55psi
